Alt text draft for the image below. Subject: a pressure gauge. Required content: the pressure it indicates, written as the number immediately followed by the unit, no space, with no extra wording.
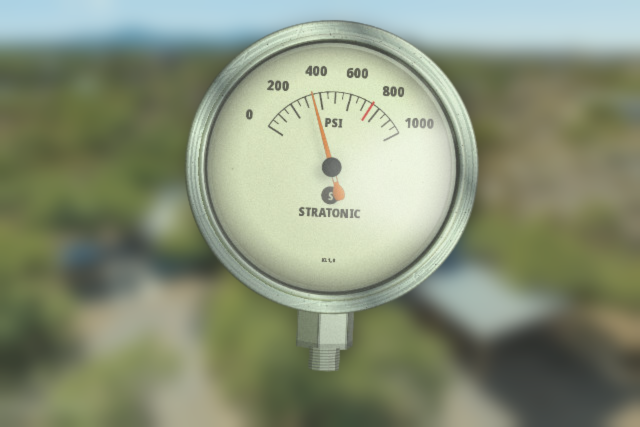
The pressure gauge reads 350psi
